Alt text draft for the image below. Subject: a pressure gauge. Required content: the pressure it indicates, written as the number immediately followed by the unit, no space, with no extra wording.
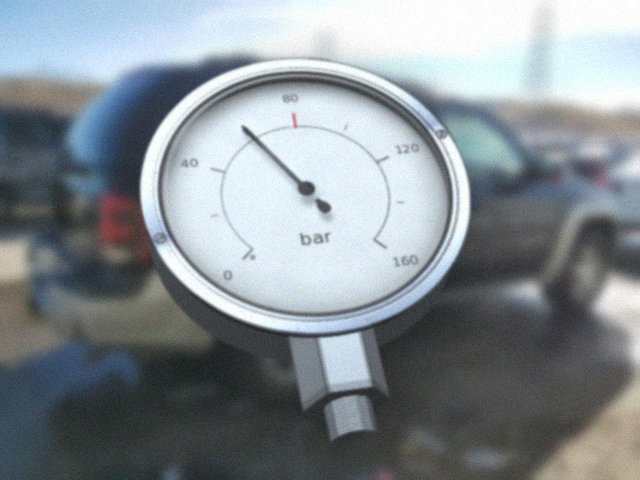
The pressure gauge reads 60bar
